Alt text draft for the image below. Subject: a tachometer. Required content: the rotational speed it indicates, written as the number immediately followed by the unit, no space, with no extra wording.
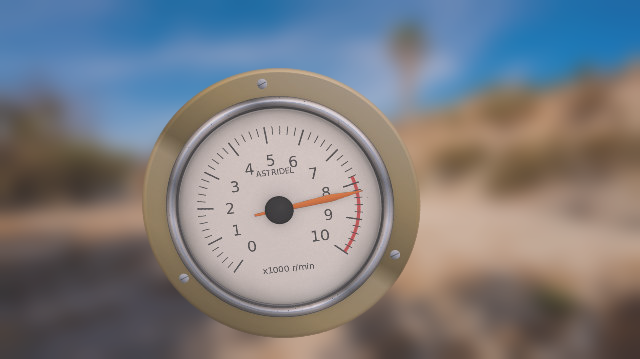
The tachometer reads 8200rpm
